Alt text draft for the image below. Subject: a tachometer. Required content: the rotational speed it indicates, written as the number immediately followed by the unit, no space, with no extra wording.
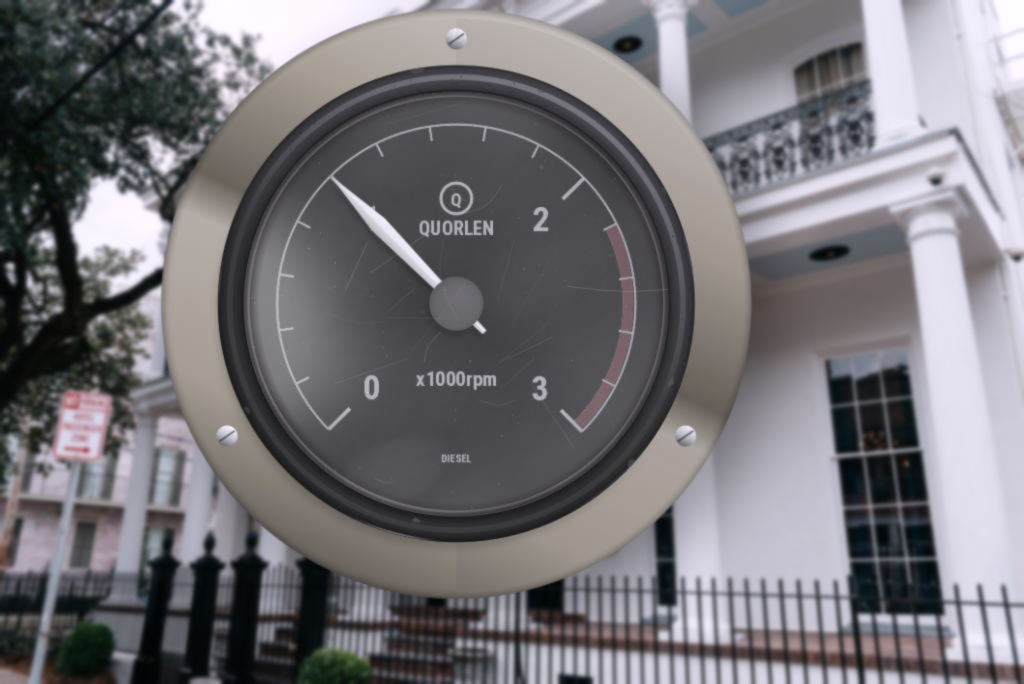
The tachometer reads 1000rpm
